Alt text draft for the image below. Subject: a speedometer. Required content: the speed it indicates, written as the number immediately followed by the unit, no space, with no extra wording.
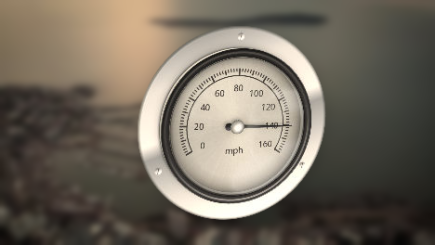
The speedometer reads 140mph
